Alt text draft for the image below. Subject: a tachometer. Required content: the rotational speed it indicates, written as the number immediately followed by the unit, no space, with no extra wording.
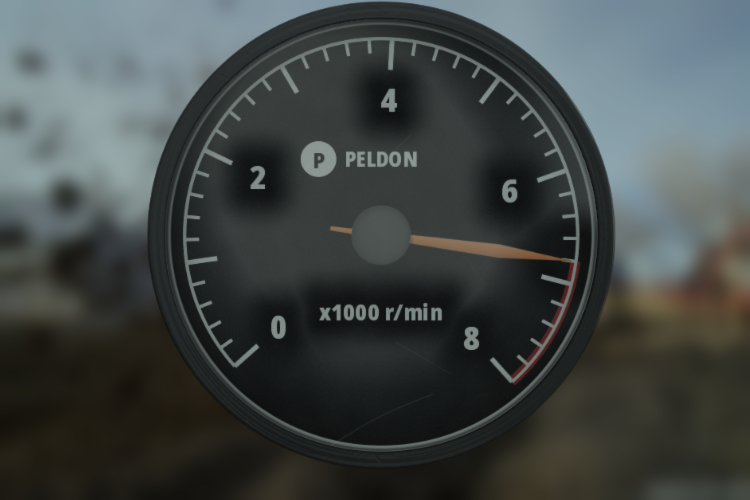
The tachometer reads 6800rpm
